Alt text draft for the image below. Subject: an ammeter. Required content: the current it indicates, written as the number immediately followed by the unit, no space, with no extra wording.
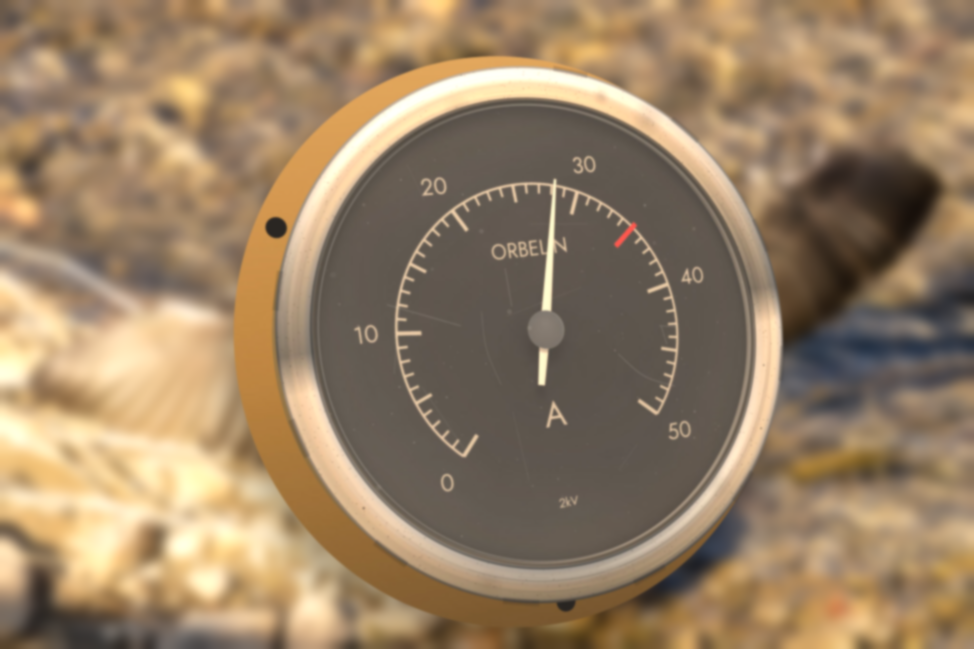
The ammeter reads 28A
